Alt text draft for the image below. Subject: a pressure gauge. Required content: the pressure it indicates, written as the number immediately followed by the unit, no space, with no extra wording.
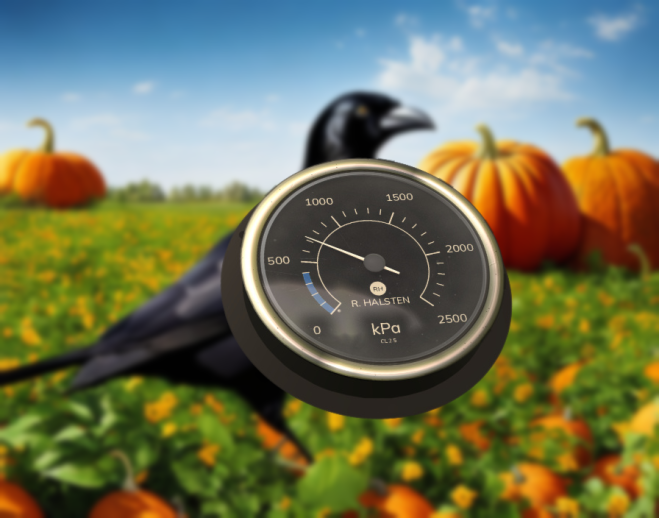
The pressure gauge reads 700kPa
